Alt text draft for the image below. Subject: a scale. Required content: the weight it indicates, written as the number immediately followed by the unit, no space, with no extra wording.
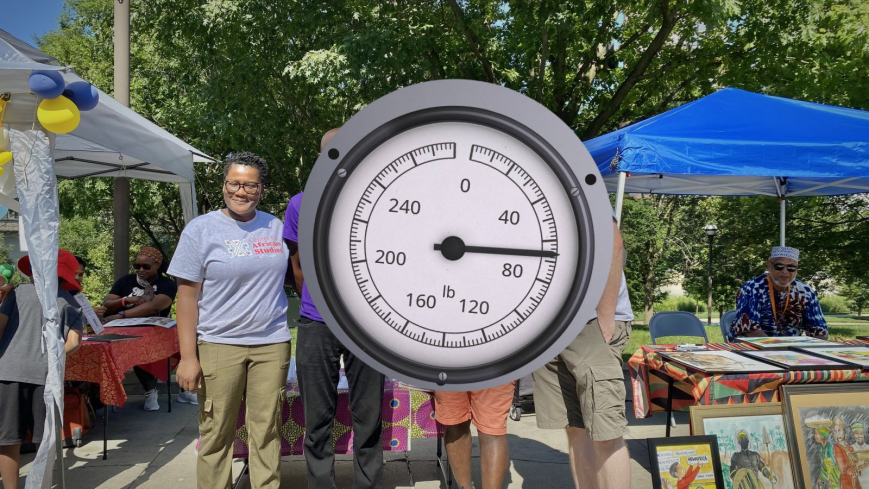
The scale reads 66lb
